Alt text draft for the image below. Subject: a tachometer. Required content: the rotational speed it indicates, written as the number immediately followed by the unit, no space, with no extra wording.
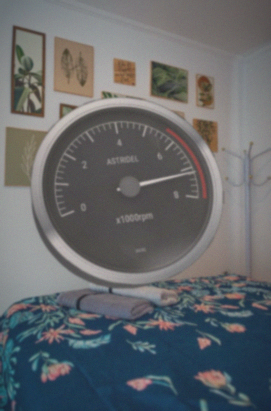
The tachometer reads 7200rpm
